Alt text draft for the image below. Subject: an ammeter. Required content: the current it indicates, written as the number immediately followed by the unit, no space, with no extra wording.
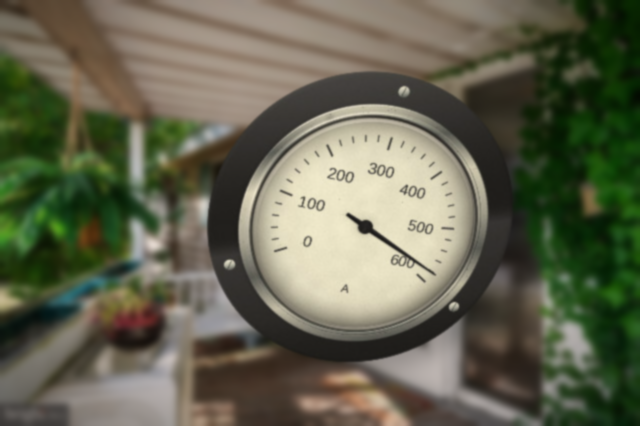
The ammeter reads 580A
